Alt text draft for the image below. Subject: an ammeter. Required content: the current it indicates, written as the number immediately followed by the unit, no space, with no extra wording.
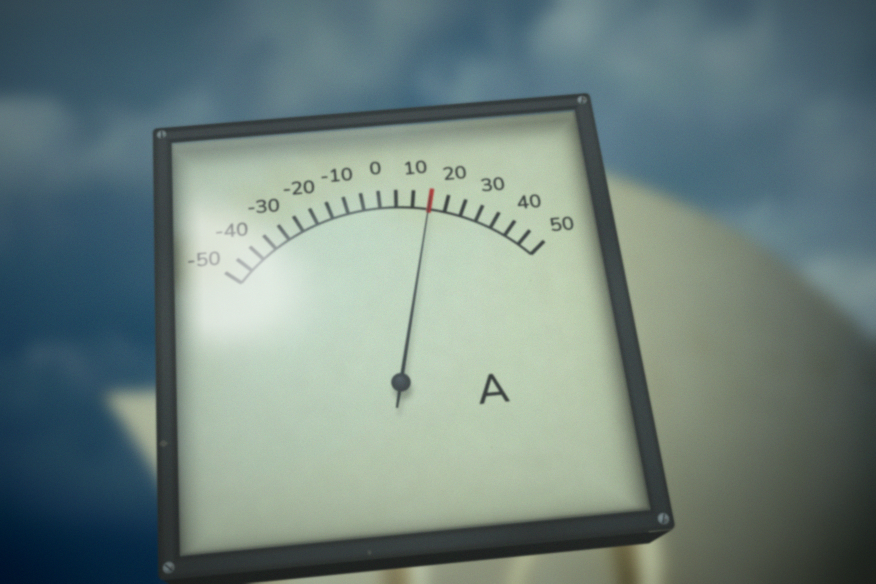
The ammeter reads 15A
